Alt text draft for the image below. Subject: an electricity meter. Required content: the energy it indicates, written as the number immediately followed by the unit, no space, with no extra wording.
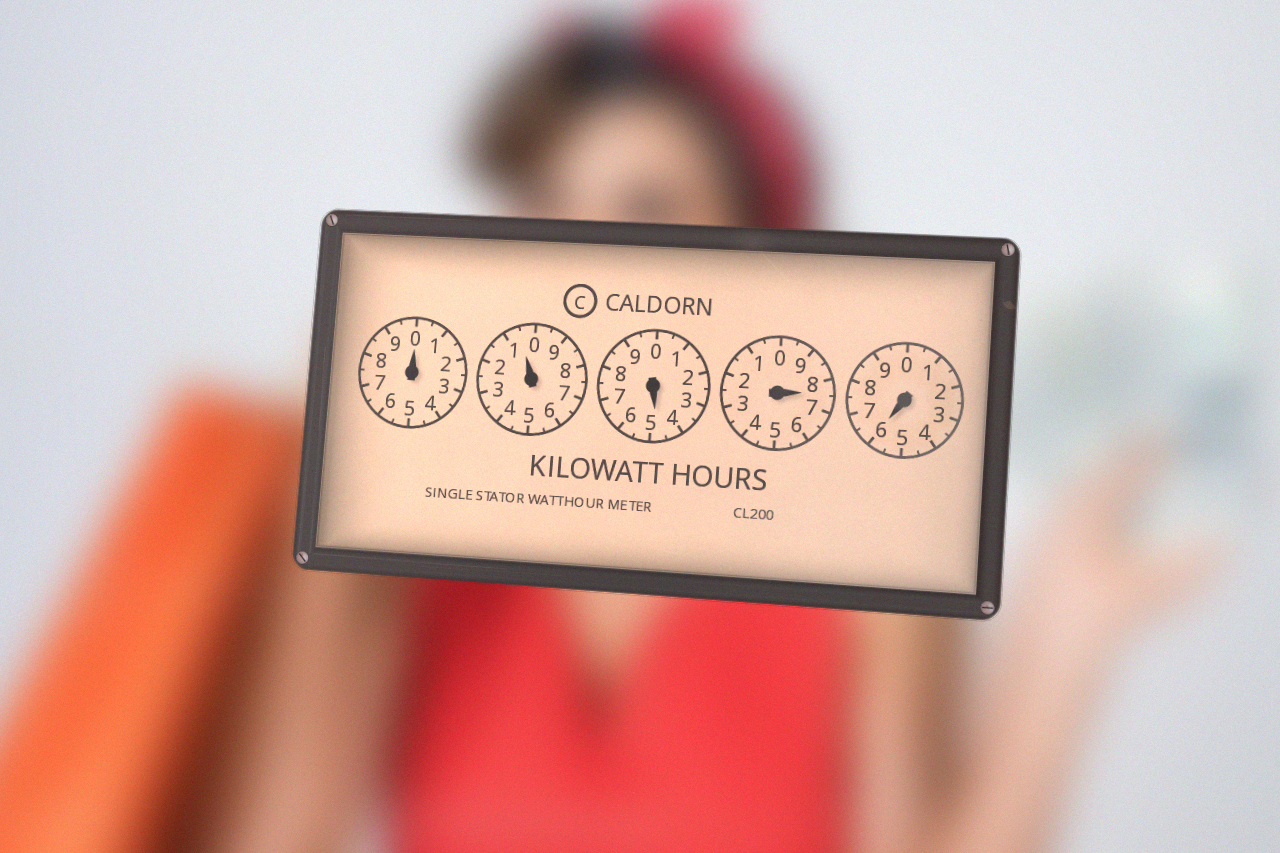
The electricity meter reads 476kWh
